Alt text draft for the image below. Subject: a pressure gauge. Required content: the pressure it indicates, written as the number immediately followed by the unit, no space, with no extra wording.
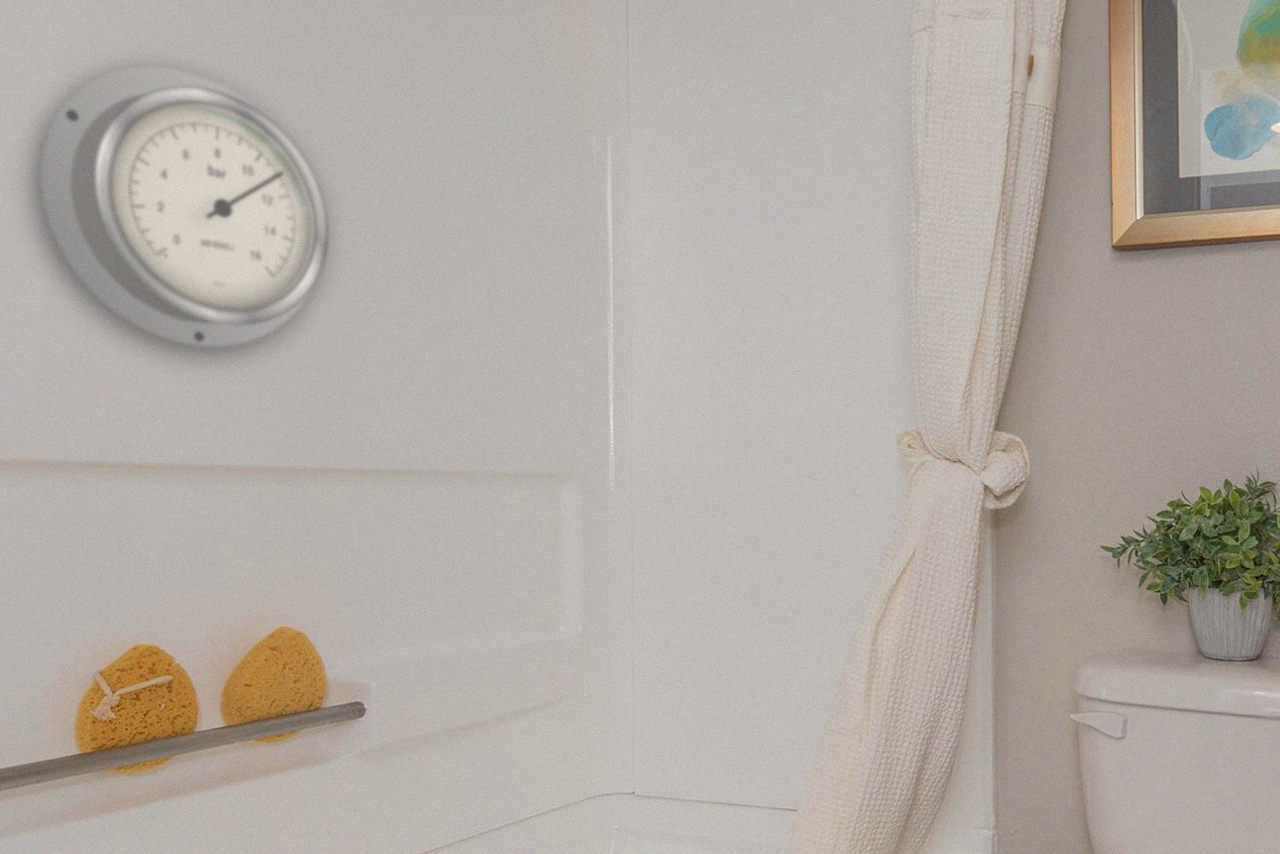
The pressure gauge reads 11bar
